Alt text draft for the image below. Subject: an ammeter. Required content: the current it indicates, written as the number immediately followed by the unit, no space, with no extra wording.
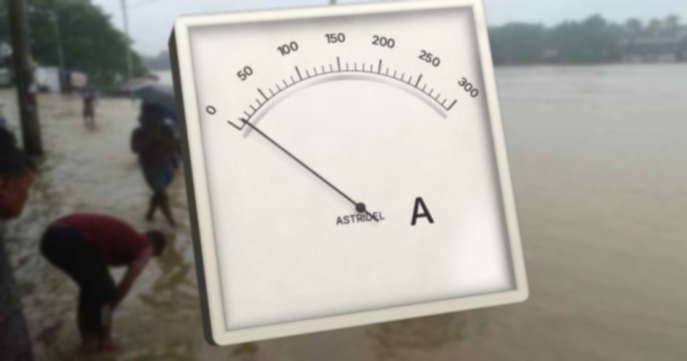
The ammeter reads 10A
